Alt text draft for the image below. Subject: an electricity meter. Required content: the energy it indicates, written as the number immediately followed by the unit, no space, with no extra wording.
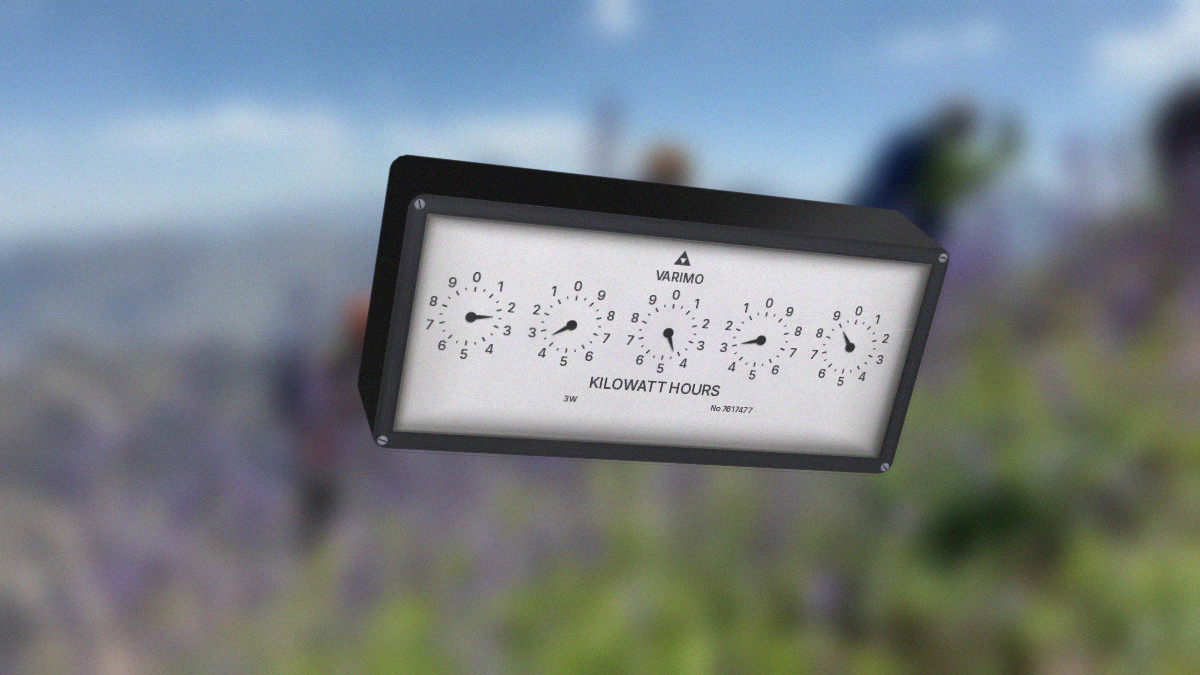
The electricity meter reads 23429kWh
